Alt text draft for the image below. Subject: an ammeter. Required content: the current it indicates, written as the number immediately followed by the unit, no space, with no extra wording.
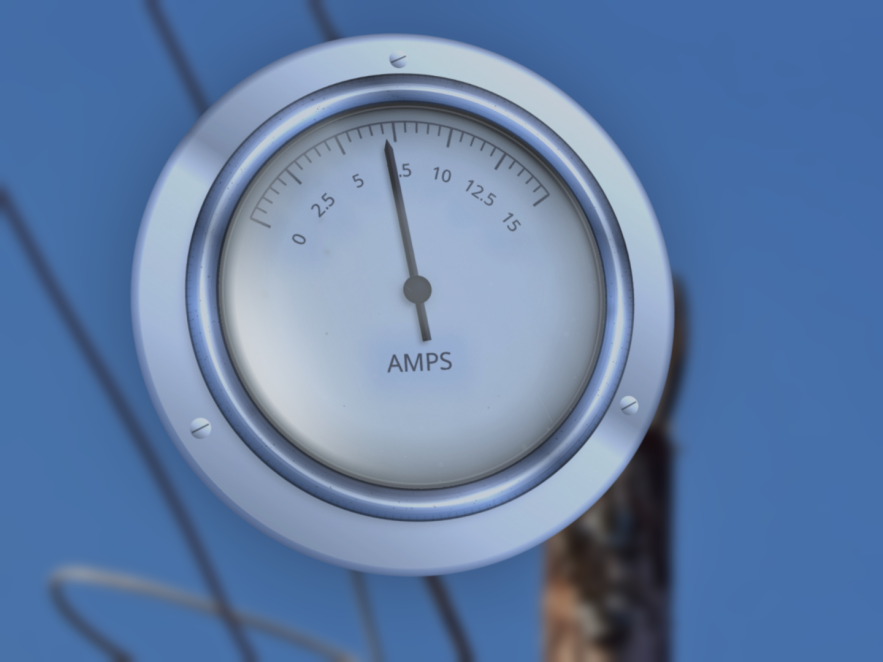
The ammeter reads 7A
